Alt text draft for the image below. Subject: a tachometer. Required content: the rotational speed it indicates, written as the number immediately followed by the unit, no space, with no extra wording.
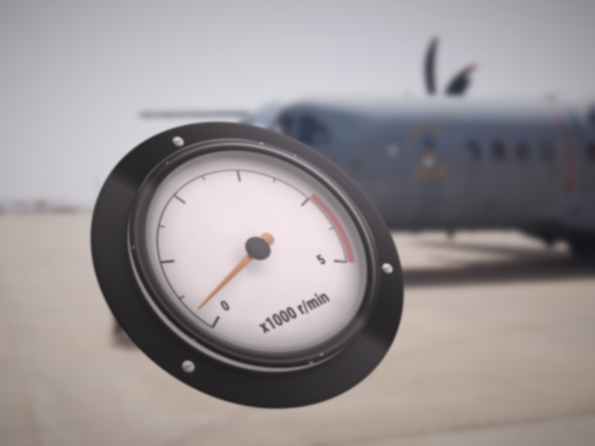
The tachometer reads 250rpm
